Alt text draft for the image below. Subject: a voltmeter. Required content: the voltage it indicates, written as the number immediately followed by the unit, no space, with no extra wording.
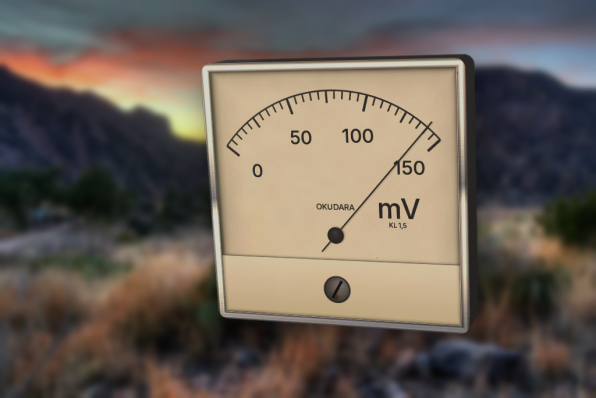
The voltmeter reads 140mV
